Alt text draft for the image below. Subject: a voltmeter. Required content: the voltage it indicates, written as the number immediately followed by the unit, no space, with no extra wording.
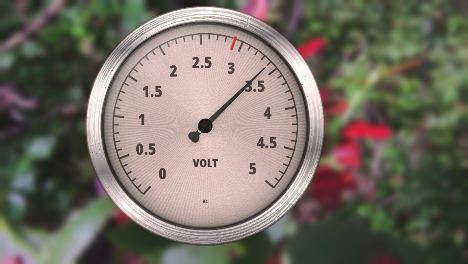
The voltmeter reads 3.4V
